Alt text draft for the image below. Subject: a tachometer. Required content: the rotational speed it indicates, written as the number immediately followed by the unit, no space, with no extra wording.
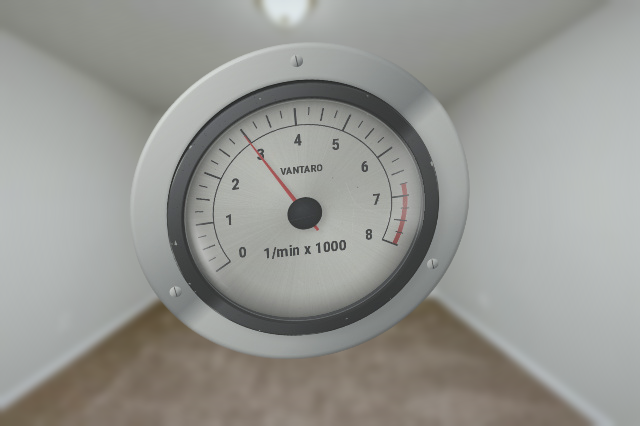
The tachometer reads 3000rpm
